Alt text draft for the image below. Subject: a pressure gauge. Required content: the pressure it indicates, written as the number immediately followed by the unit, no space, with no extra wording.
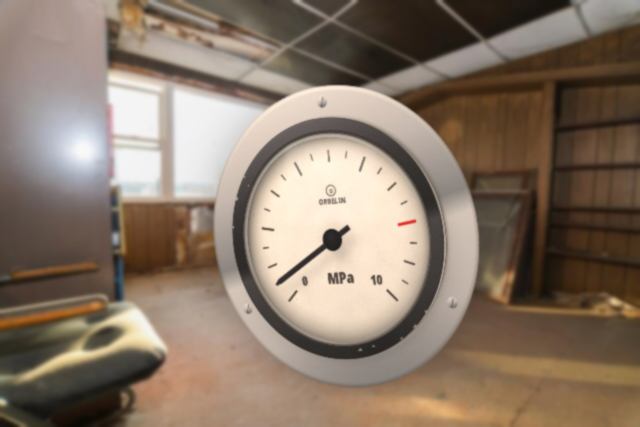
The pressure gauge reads 0.5MPa
